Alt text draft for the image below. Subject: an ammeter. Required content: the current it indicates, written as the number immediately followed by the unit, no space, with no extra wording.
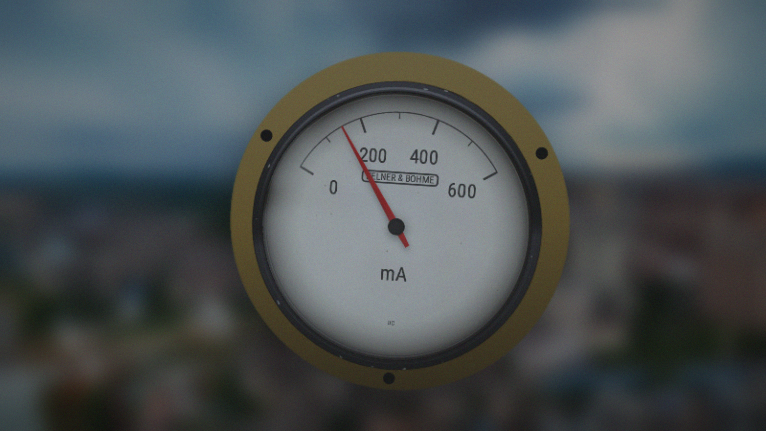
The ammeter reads 150mA
